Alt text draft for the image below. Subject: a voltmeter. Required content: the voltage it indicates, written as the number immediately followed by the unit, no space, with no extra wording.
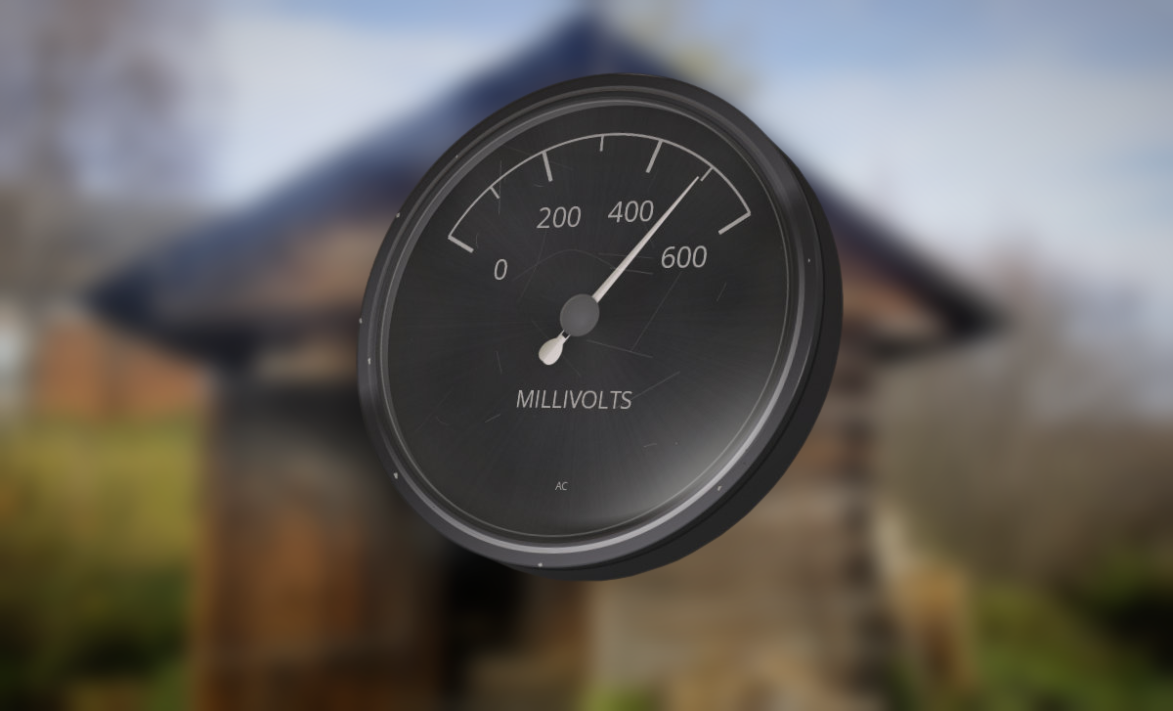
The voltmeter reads 500mV
